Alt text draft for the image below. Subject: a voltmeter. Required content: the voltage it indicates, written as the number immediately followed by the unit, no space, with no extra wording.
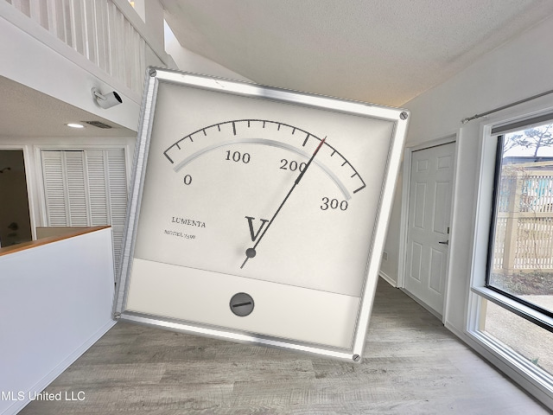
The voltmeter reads 220V
